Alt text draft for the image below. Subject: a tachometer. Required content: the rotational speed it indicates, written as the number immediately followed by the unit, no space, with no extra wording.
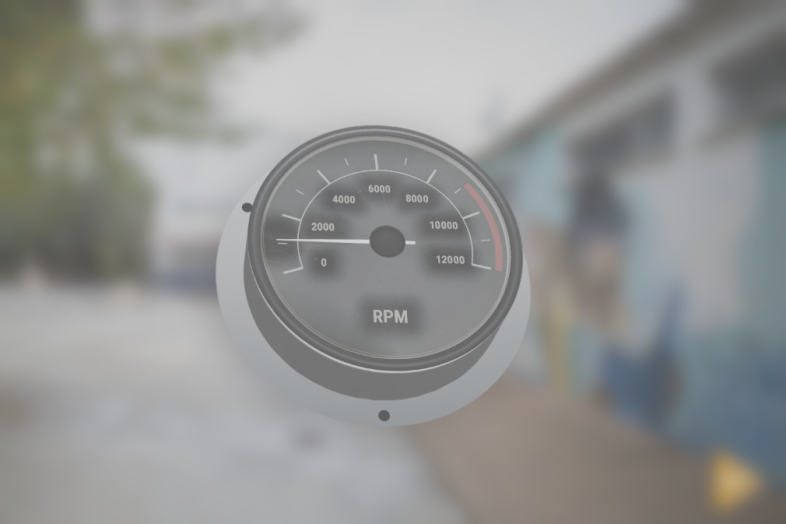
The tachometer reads 1000rpm
